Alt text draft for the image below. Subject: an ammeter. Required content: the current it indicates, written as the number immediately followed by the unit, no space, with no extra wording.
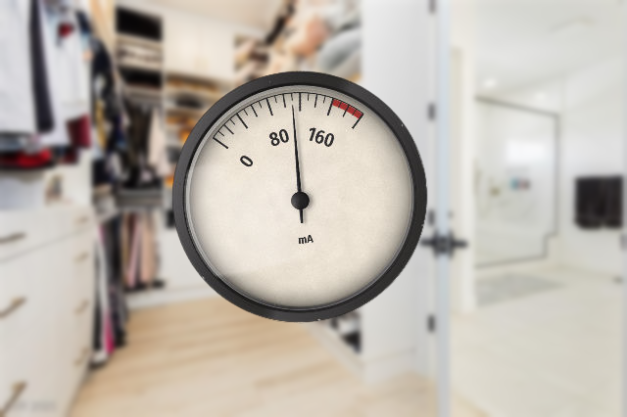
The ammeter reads 110mA
